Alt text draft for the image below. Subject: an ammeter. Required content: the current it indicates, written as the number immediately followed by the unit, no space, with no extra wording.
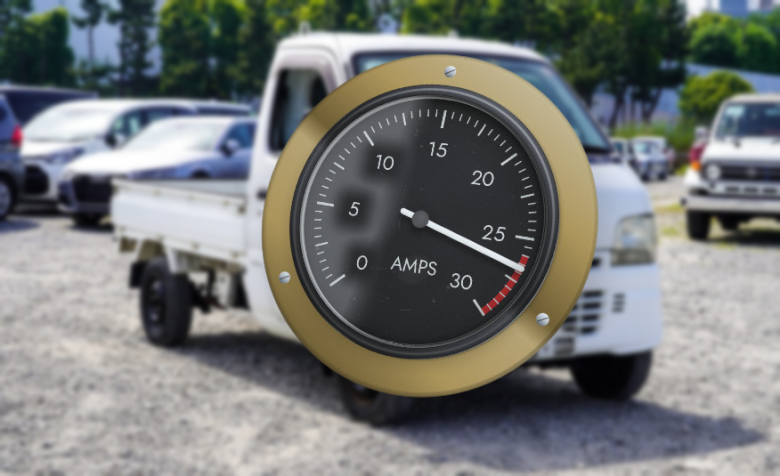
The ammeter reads 26.75A
